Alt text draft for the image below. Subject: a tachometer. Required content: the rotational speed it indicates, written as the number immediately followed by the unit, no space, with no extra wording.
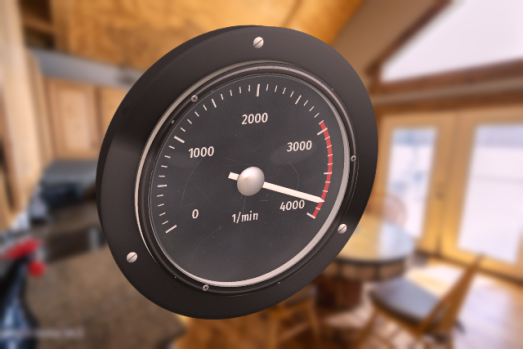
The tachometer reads 3800rpm
